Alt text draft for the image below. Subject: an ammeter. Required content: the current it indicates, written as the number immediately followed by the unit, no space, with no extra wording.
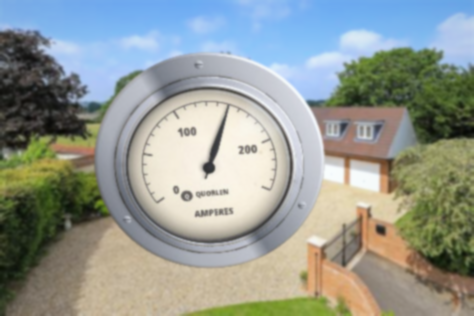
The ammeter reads 150A
